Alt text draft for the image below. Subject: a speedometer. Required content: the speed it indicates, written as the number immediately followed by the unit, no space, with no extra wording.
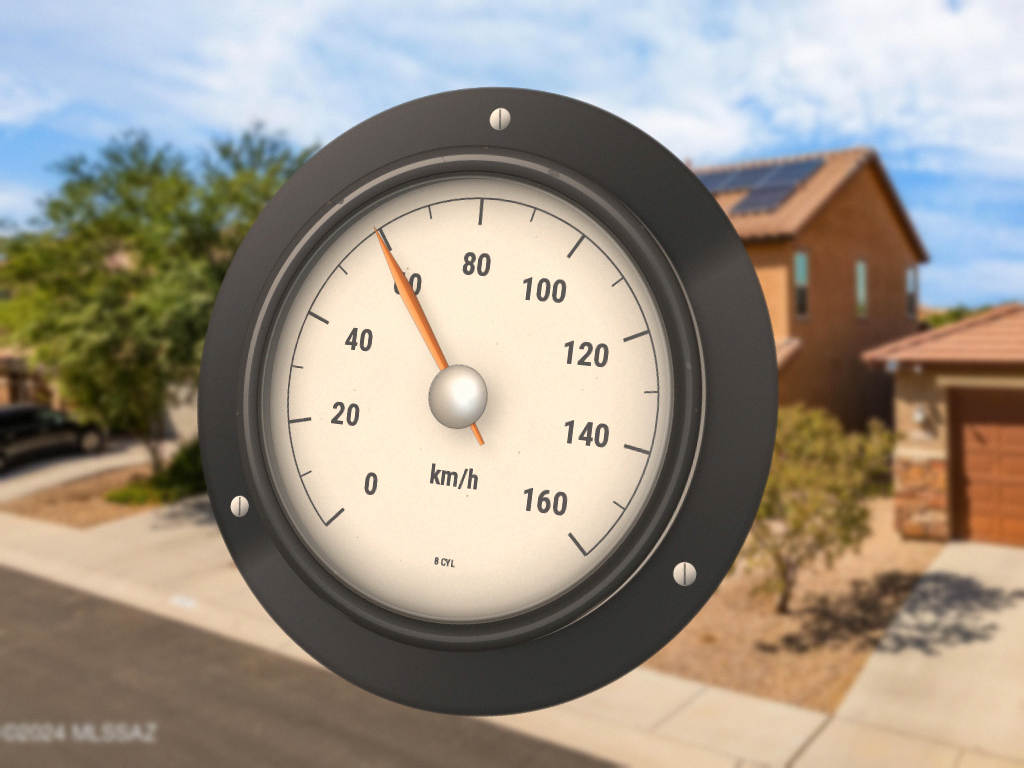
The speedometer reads 60km/h
